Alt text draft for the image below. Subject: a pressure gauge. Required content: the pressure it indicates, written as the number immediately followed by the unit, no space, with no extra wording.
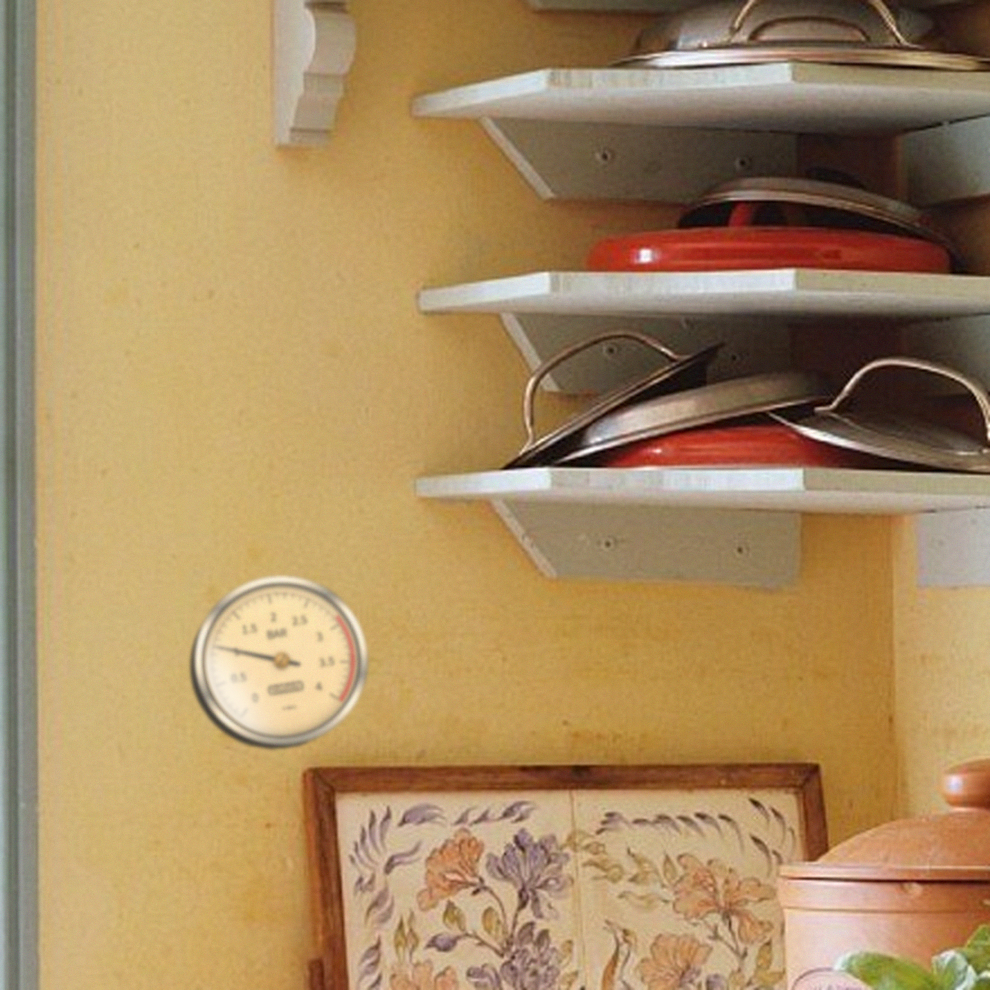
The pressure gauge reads 1bar
